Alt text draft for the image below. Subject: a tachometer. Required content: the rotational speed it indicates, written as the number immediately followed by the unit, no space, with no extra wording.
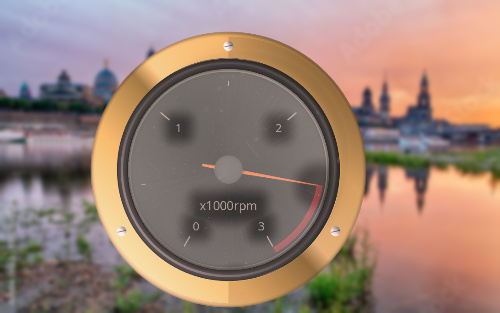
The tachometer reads 2500rpm
